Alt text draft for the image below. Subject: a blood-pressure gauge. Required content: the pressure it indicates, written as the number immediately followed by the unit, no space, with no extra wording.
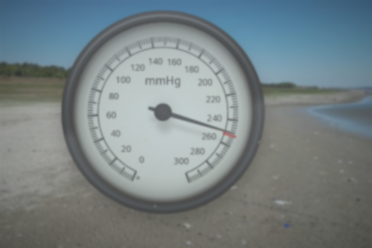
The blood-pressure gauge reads 250mmHg
